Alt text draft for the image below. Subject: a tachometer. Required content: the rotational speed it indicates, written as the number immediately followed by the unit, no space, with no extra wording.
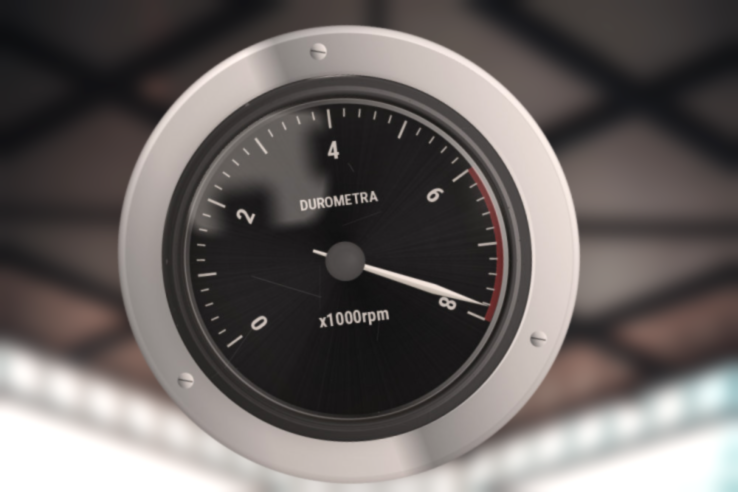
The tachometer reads 7800rpm
